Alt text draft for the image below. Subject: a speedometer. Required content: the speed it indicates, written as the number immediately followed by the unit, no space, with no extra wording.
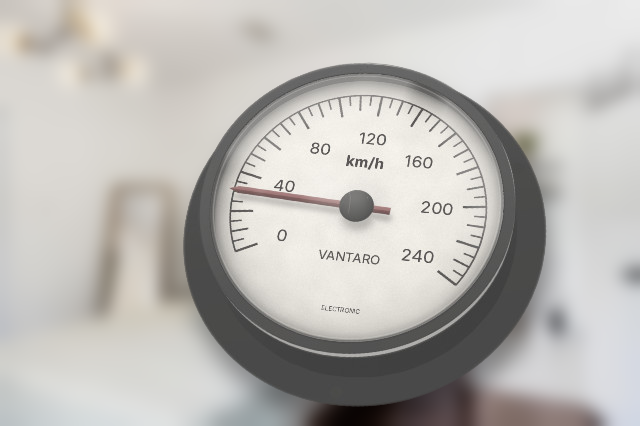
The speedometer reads 30km/h
